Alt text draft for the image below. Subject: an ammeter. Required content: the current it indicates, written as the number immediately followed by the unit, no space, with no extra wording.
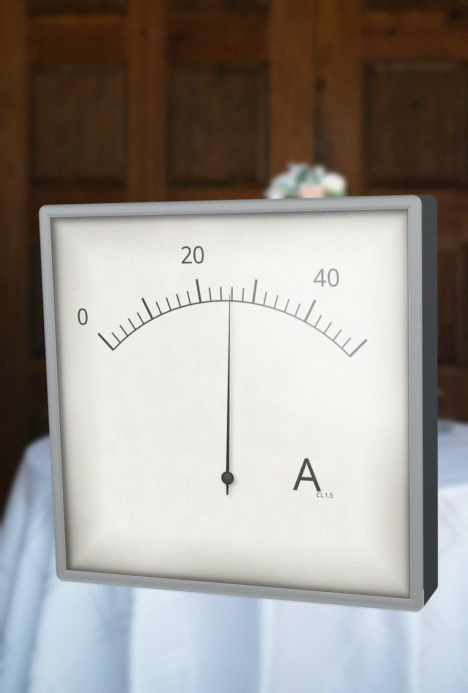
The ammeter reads 26A
